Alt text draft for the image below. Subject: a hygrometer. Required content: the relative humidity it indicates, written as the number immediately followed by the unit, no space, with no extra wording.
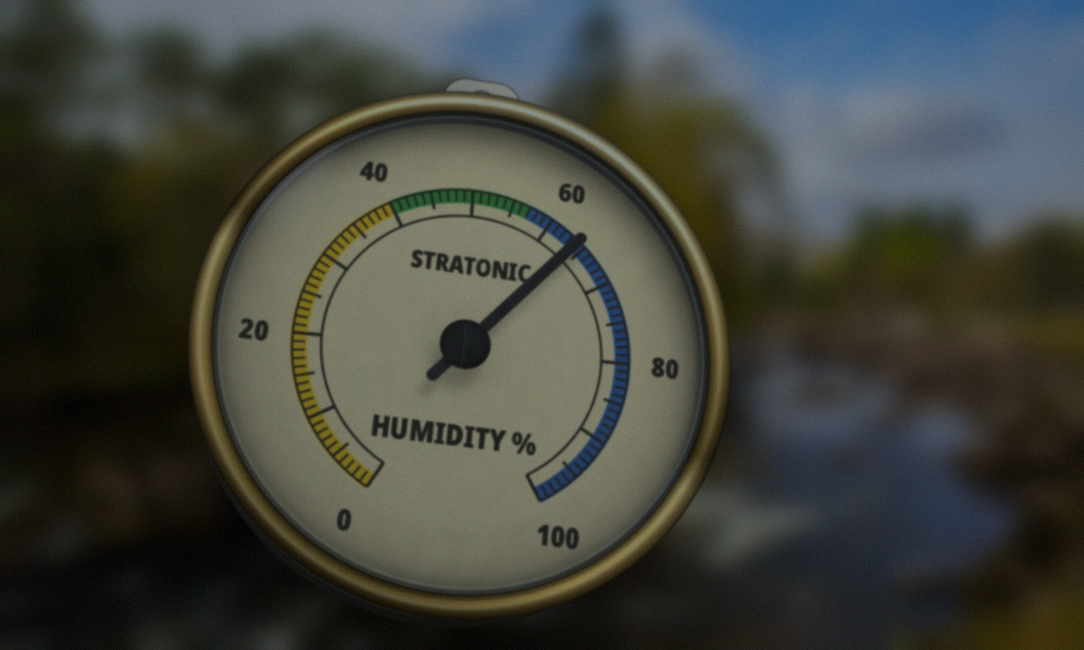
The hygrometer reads 64%
